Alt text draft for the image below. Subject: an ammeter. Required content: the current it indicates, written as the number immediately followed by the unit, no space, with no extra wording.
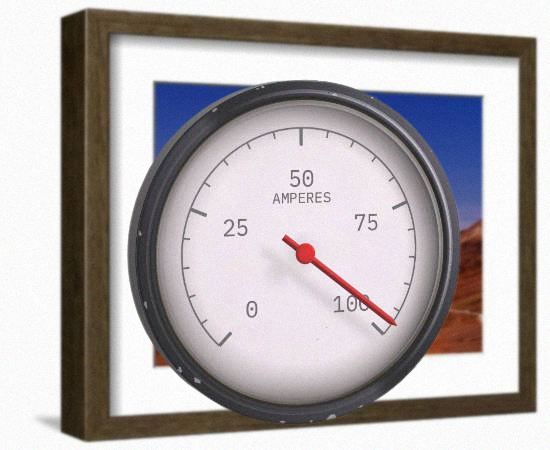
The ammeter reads 97.5A
